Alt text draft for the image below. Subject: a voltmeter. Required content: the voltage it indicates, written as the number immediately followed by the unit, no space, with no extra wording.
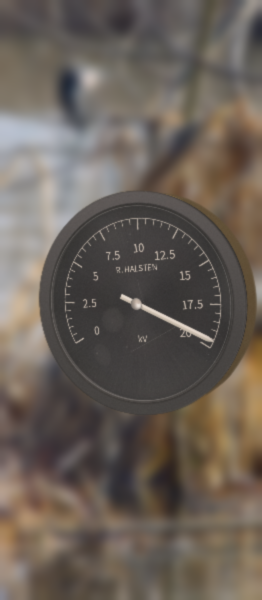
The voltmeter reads 19.5kV
